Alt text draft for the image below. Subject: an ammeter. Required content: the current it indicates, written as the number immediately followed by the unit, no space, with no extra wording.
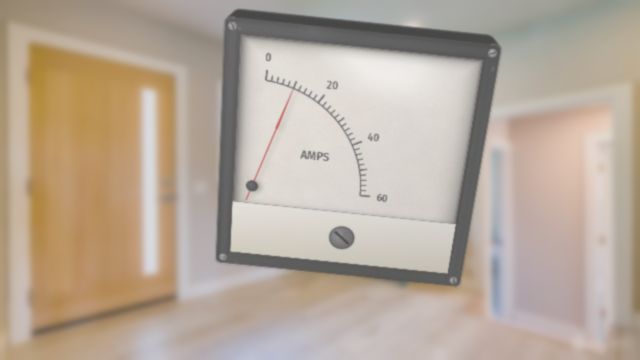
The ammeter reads 10A
